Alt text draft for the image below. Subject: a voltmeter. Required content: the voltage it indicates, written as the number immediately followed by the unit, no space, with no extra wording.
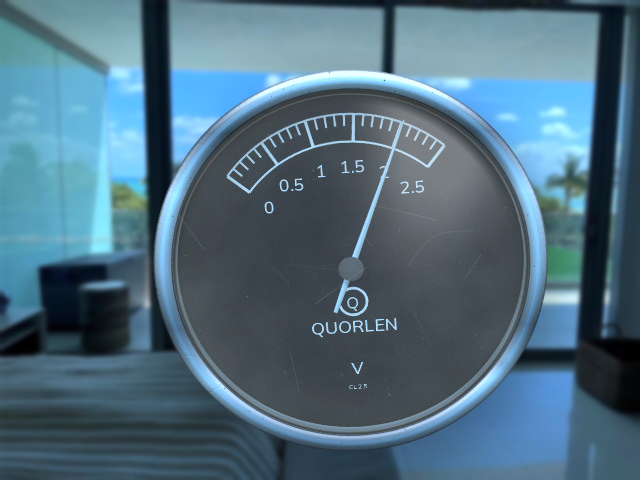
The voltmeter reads 2V
